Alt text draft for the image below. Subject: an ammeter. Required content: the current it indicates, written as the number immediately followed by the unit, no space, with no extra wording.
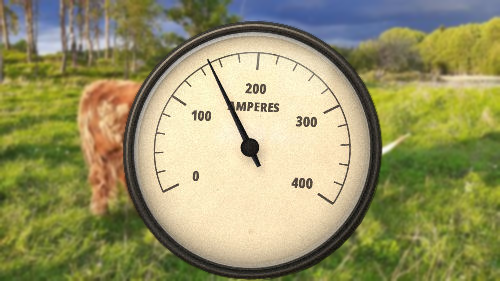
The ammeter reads 150A
